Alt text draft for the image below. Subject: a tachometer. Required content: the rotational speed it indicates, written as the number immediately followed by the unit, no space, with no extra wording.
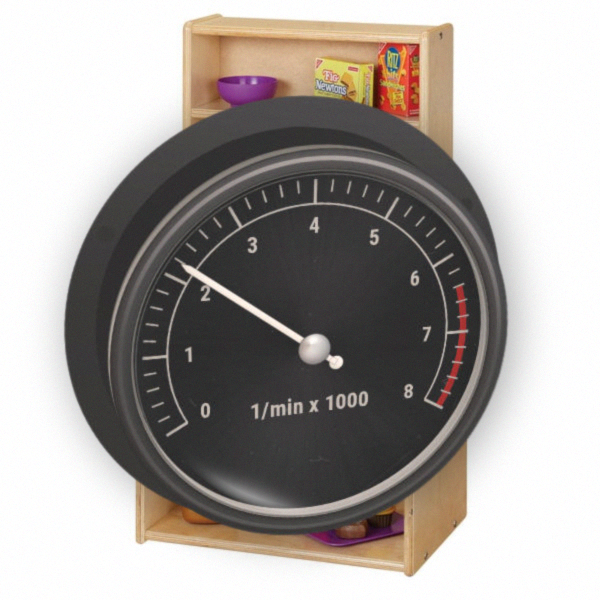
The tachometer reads 2200rpm
